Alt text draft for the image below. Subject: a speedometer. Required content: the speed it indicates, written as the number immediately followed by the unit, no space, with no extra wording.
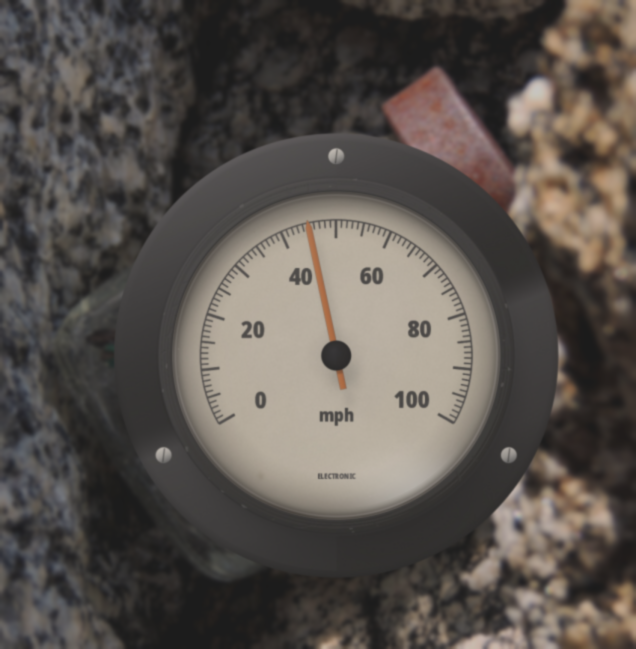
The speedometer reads 45mph
